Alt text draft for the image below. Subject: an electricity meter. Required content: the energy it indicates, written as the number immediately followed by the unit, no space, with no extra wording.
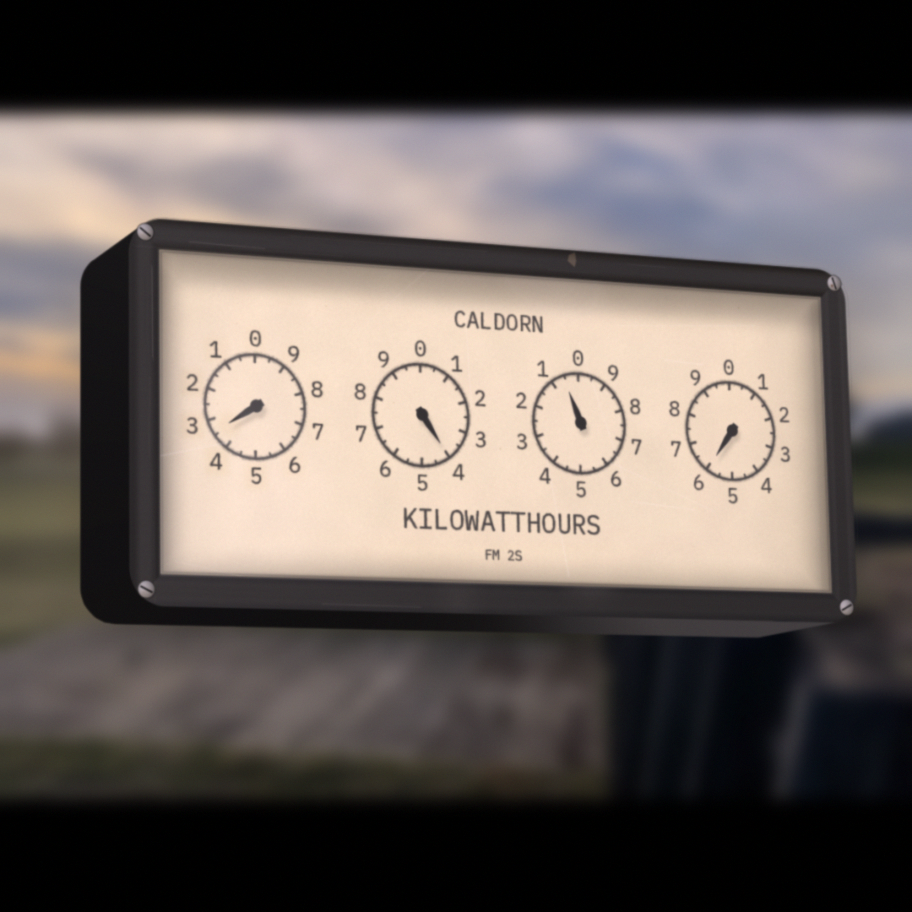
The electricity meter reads 3406kWh
